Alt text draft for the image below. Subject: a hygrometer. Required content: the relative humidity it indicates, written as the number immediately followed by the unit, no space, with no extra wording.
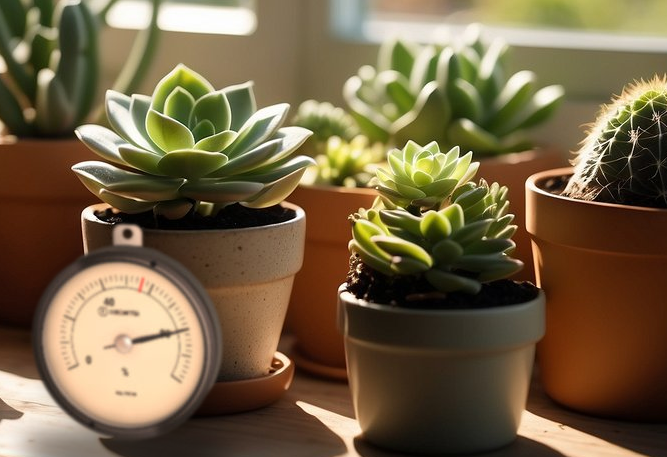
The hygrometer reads 80%
